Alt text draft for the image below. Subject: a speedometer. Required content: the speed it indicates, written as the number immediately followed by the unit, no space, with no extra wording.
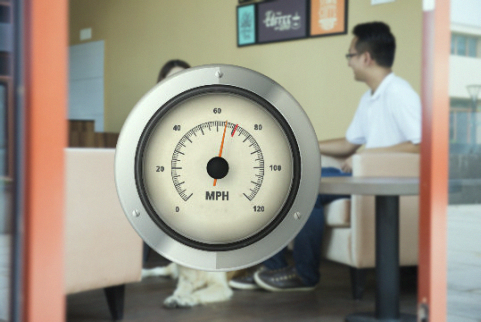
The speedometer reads 65mph
